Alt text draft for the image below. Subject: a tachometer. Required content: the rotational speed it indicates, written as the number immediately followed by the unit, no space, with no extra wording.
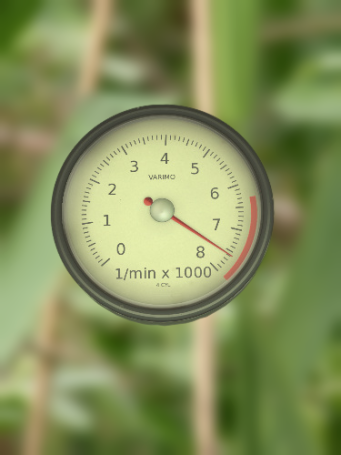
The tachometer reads 7600rpm
